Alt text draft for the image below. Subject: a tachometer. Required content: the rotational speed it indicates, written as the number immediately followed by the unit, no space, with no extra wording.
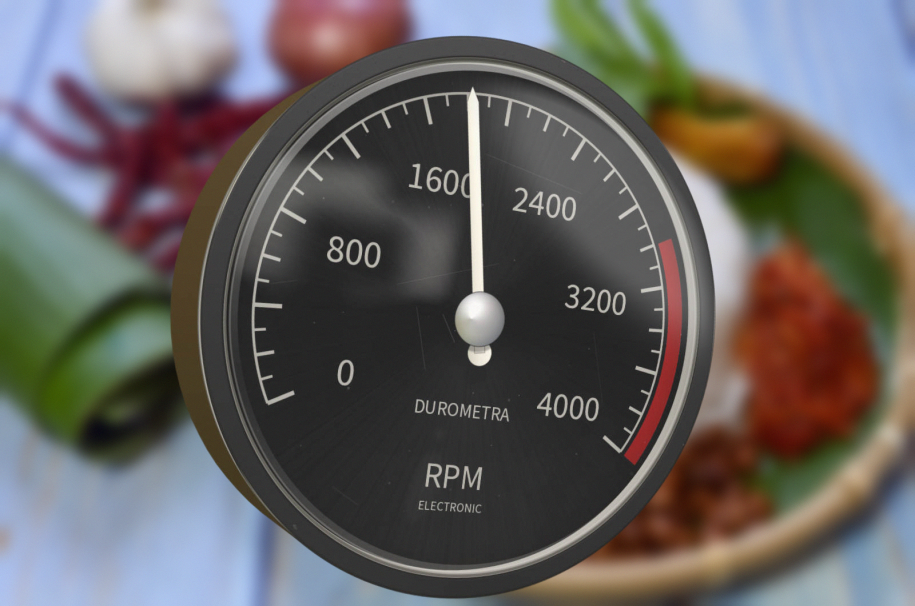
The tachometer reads 1800rpm
